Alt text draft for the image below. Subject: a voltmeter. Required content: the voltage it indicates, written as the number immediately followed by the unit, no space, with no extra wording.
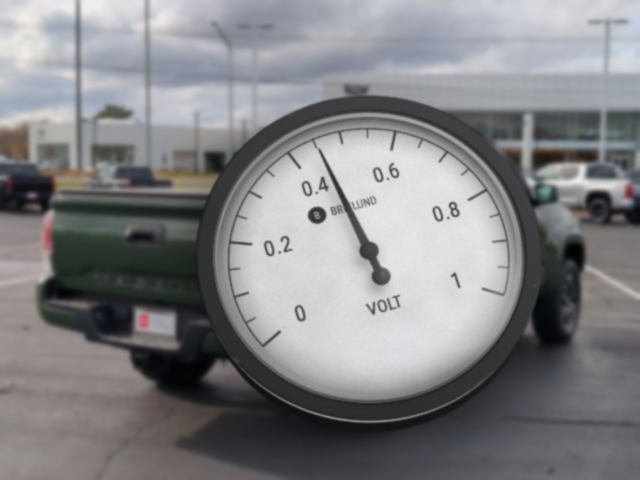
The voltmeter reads 0.45V
